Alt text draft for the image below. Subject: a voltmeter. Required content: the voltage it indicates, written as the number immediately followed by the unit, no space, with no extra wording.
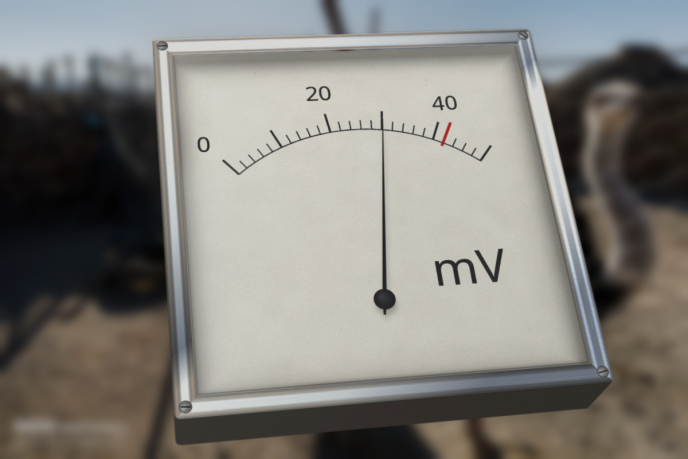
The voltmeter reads 30mV
